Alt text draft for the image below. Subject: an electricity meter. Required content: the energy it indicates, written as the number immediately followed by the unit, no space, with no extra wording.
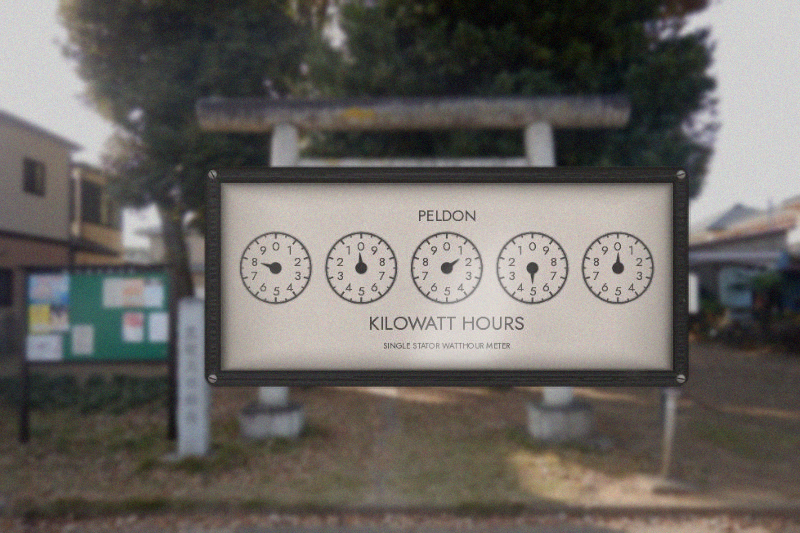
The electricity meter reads 80150kWh
